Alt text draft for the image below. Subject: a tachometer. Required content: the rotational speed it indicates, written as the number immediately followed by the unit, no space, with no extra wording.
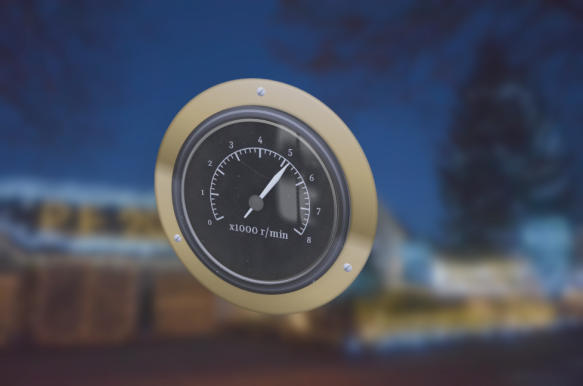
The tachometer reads 5200rpm
